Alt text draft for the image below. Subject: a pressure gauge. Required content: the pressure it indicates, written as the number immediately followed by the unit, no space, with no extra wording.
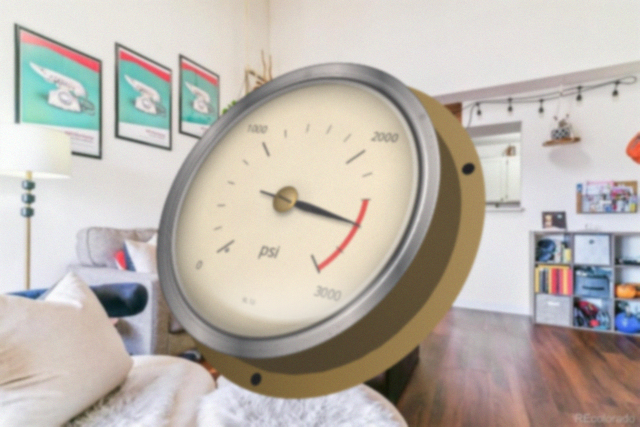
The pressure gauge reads 2600psi
